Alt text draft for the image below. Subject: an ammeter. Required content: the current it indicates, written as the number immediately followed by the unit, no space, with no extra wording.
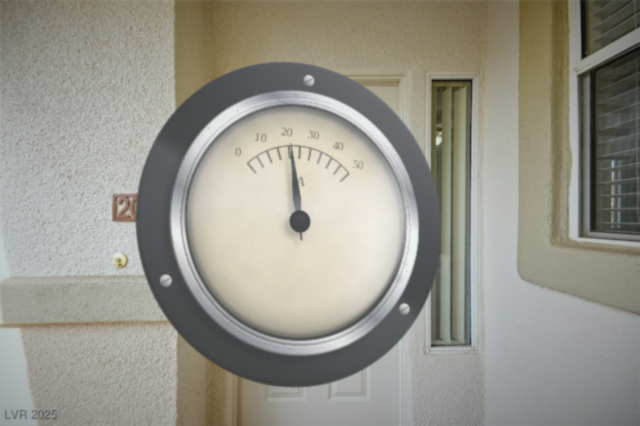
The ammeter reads 20A
